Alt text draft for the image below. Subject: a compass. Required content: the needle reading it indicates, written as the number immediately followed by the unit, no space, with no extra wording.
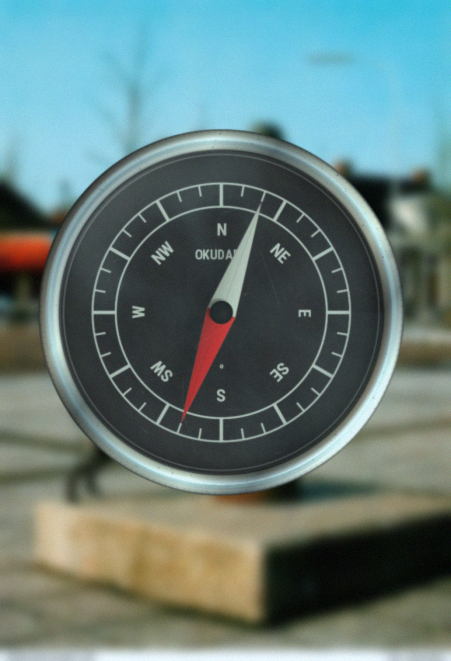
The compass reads 200°
